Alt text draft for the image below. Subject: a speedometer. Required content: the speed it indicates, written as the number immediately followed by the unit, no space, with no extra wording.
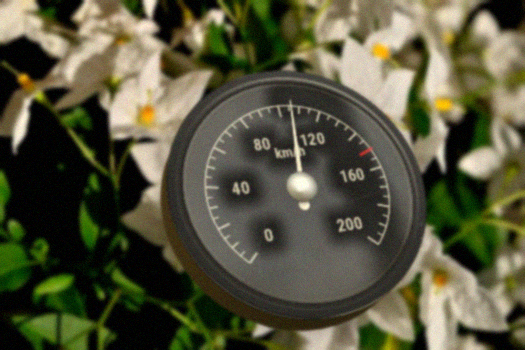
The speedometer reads 105km/h
